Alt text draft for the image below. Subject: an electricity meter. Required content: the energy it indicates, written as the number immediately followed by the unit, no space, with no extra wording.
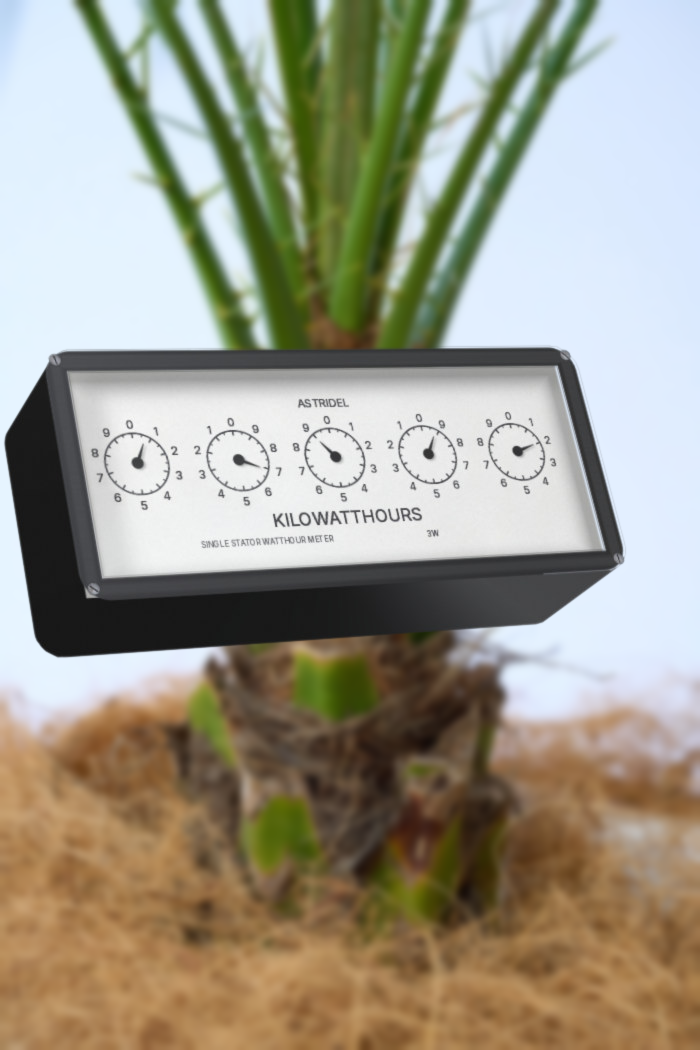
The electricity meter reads 6892kWh
